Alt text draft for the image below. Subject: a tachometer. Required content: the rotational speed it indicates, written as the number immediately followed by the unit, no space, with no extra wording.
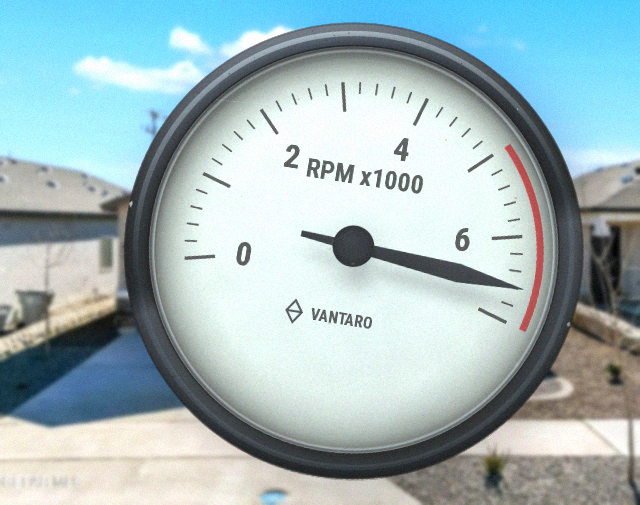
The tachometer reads 6600rpm
